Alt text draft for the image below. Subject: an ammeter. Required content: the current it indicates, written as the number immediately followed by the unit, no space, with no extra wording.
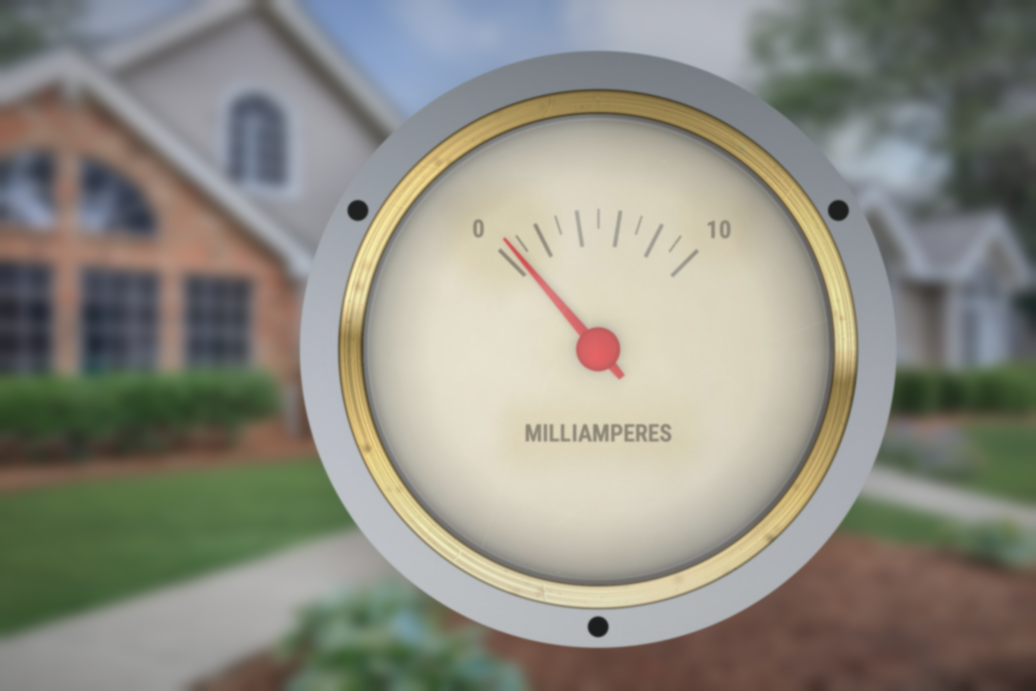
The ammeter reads 0.5mA
